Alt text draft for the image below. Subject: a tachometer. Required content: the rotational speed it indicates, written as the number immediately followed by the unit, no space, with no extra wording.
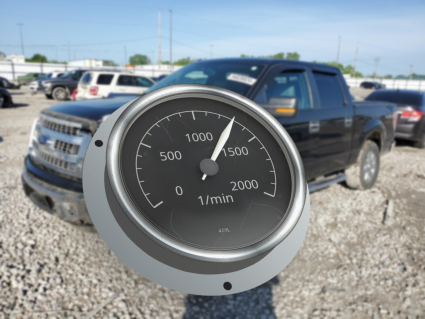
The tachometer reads 1300rpm
